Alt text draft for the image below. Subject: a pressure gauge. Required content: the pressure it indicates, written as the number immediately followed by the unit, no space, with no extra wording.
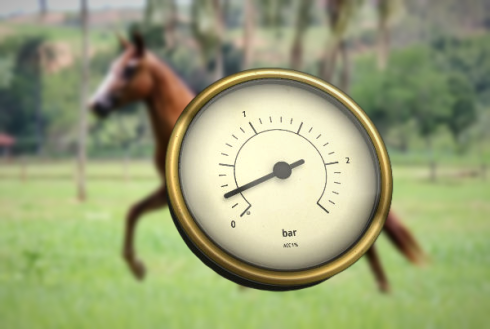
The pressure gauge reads 0.2bar
